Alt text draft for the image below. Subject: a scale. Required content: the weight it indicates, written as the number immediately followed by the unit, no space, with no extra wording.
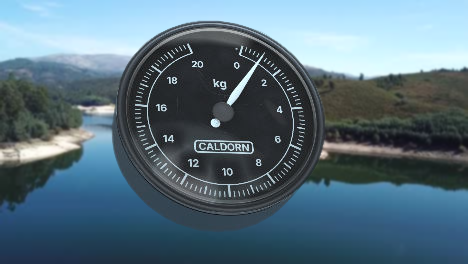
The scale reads 1kg
